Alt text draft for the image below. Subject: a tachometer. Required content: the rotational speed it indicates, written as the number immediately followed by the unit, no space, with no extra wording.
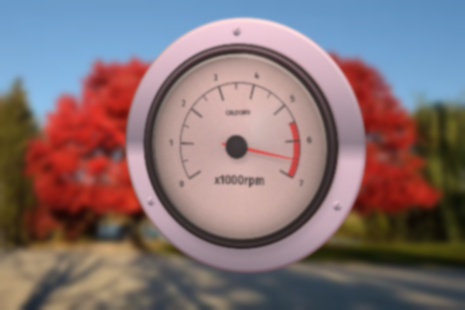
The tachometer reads 6500rpm
